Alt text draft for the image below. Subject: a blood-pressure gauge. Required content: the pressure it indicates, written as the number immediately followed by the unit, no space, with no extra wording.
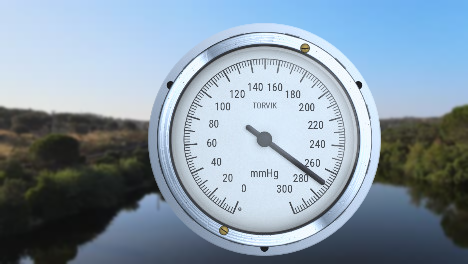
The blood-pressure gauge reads 270mmHg
